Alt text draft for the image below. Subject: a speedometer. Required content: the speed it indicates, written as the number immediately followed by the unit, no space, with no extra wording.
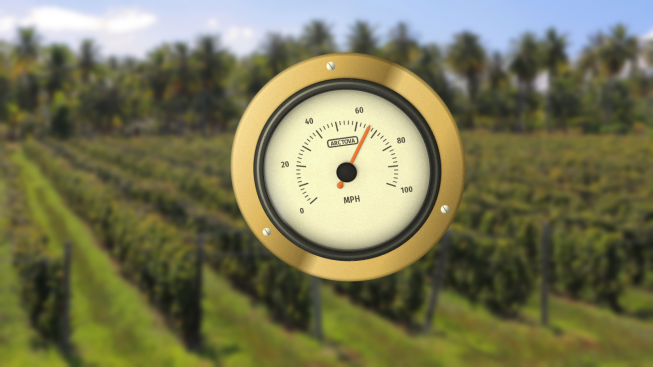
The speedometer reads 66mph
